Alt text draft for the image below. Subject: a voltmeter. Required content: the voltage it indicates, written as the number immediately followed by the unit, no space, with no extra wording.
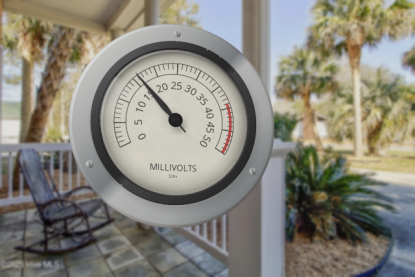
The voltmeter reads 16mV
